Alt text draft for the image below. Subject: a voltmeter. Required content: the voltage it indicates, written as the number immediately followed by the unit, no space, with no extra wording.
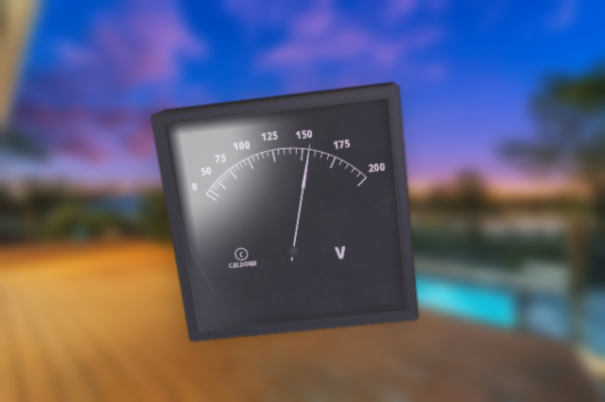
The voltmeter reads 155V
